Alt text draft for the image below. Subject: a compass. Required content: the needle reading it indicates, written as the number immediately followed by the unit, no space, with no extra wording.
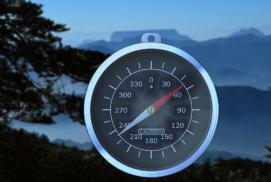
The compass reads 52.5°
